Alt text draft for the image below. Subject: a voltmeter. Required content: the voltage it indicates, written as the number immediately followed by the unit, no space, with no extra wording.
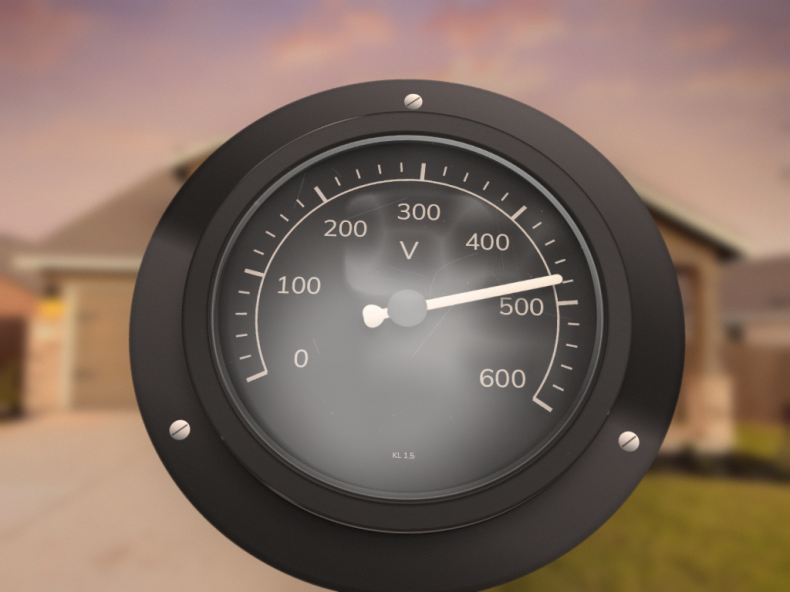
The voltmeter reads 480V
